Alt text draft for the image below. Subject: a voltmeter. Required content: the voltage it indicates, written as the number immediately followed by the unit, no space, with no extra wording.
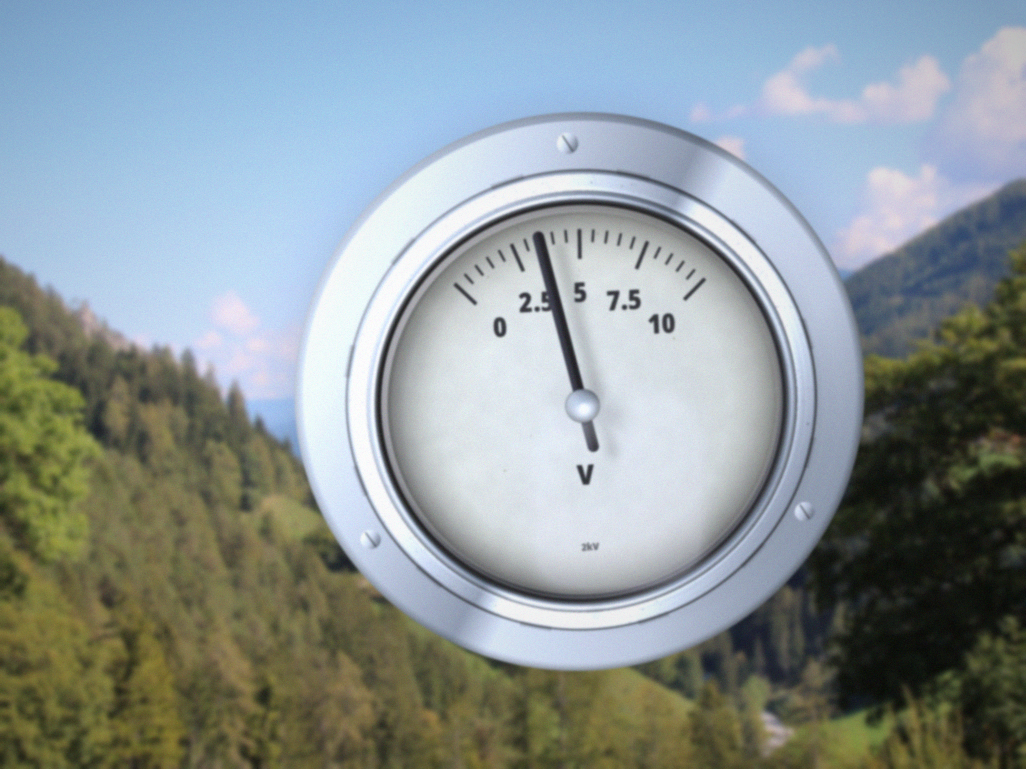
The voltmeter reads 3.5V
